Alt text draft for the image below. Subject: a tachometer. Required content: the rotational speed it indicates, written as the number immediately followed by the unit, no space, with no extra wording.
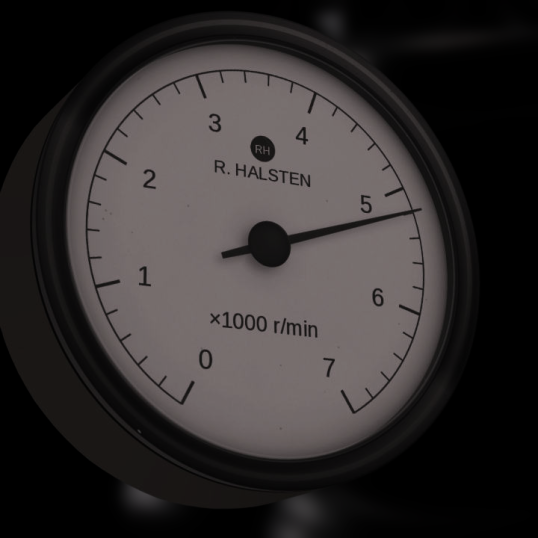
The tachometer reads 5200rpm
